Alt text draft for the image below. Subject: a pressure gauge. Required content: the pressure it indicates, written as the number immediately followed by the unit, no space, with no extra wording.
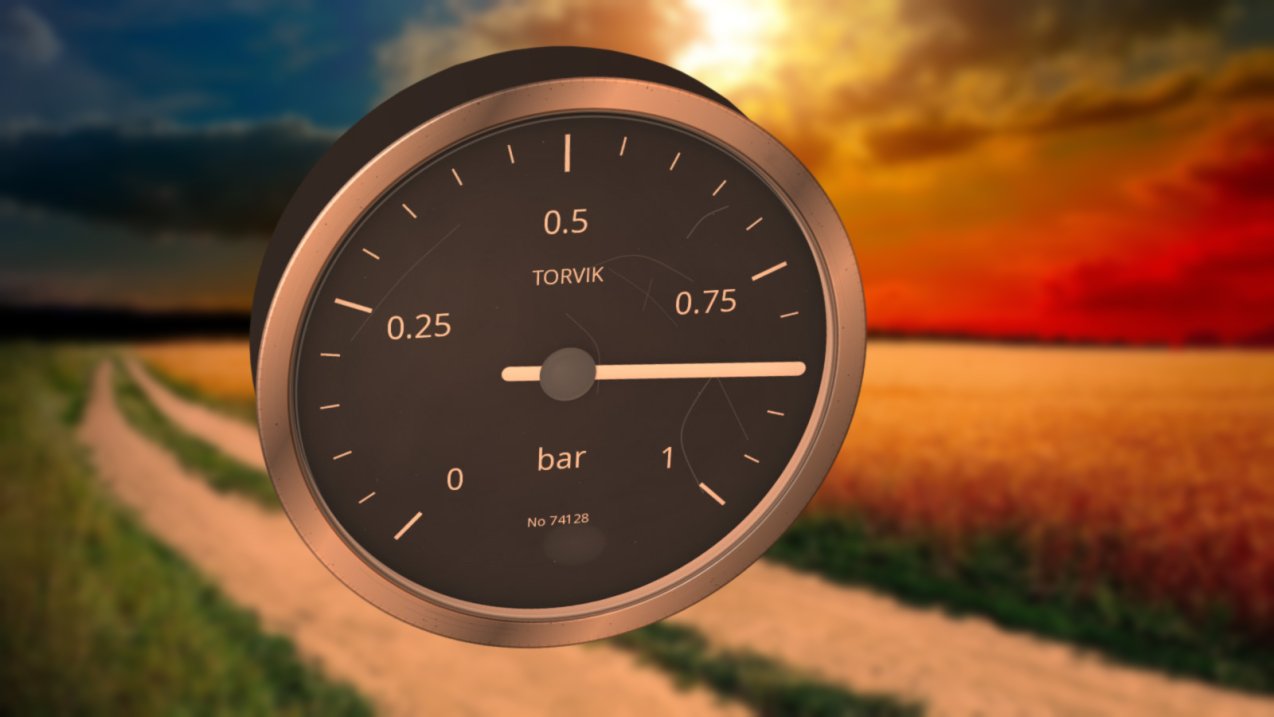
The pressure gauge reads 0.85bar
